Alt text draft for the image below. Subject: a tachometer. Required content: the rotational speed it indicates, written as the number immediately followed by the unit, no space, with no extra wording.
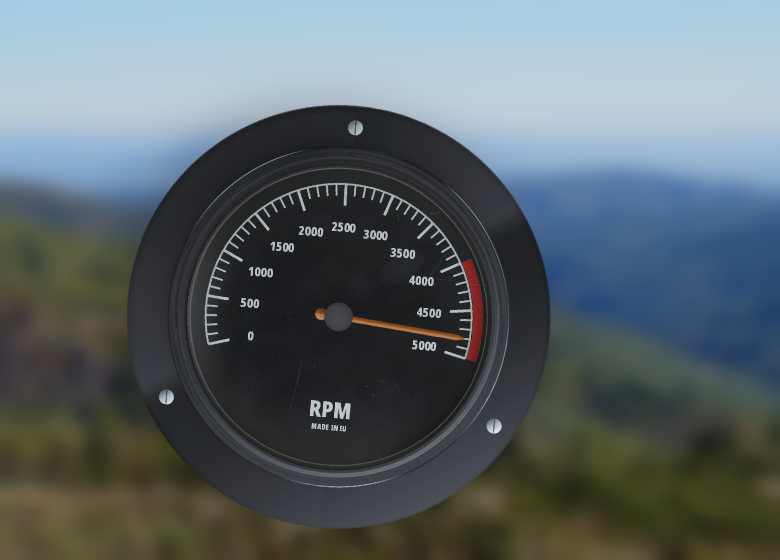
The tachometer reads 4800rpm
